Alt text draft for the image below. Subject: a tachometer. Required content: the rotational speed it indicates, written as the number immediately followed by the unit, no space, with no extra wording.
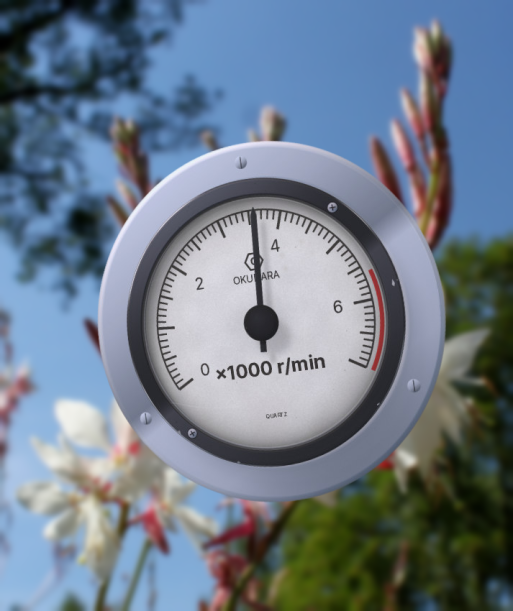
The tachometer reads 3600rpm
